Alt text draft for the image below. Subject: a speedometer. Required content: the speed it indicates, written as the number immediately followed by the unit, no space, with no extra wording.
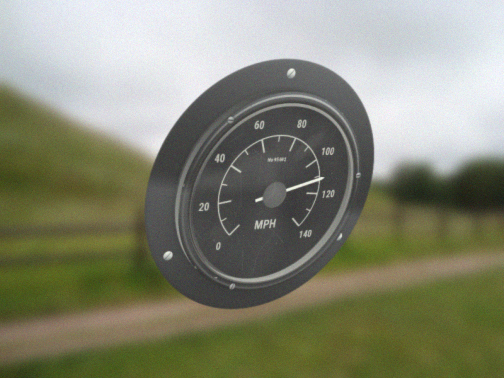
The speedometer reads 110mph
